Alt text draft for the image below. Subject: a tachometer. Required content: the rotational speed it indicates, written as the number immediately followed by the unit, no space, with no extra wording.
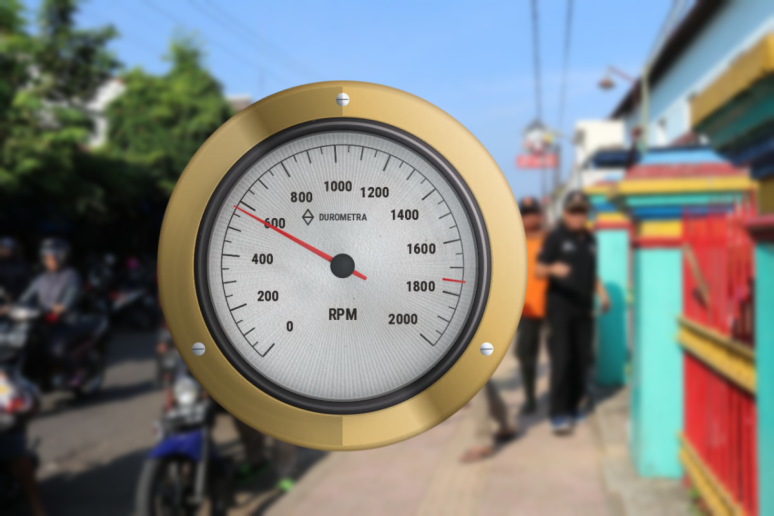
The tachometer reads 575rpm
